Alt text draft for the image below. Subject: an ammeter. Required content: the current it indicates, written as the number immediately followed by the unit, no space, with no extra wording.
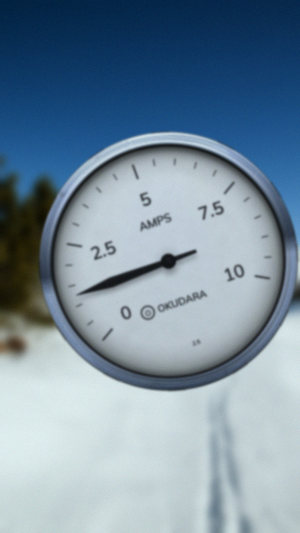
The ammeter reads 1.25A
